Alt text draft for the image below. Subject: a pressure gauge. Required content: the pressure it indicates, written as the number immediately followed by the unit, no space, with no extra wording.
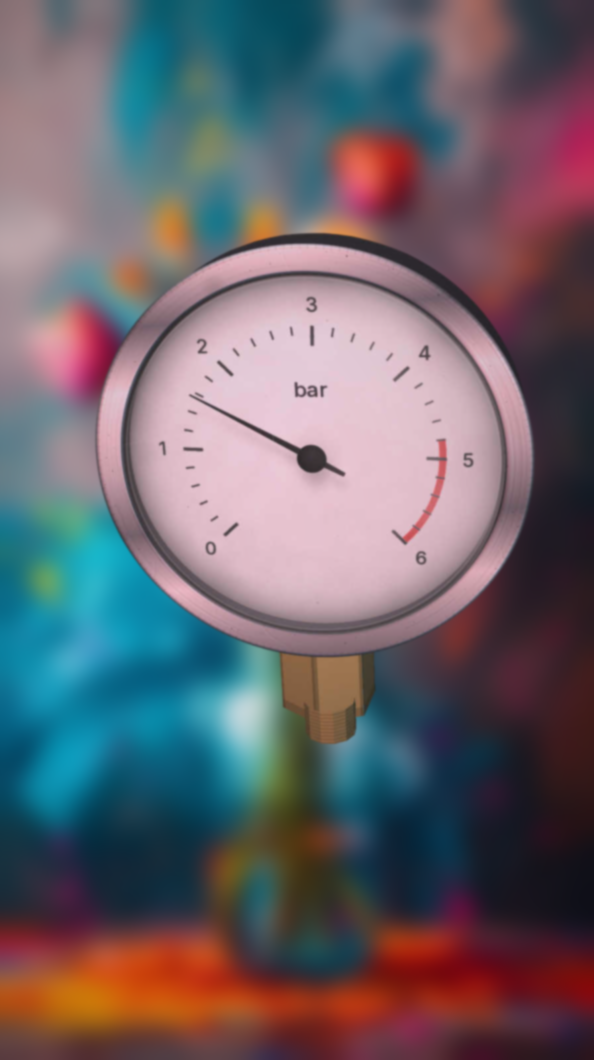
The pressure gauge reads 1.6bar
